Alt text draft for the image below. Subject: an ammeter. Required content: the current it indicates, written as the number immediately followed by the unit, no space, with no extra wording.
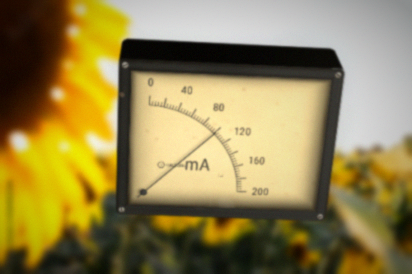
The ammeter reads 100mA
